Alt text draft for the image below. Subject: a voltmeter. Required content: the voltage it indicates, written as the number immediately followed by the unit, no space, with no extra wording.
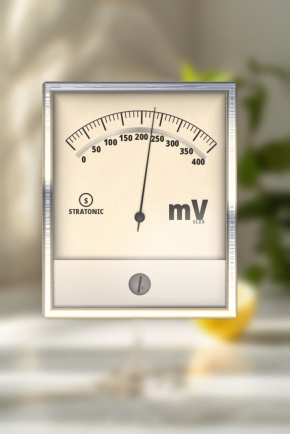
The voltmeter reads 230mV
